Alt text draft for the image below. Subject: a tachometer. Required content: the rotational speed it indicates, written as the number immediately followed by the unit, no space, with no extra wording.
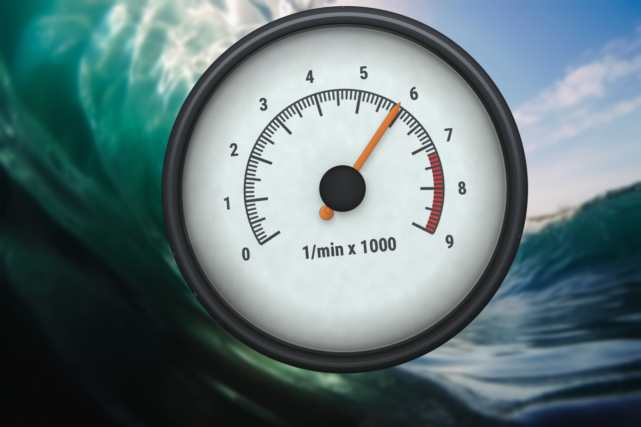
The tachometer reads 5900rpm
